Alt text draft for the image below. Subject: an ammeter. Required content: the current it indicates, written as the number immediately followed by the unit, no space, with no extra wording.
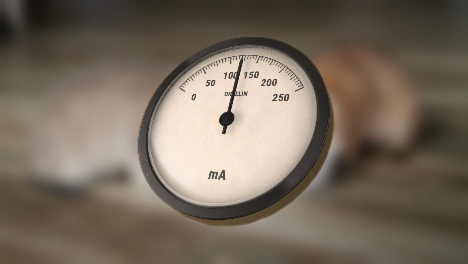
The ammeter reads 125mA
